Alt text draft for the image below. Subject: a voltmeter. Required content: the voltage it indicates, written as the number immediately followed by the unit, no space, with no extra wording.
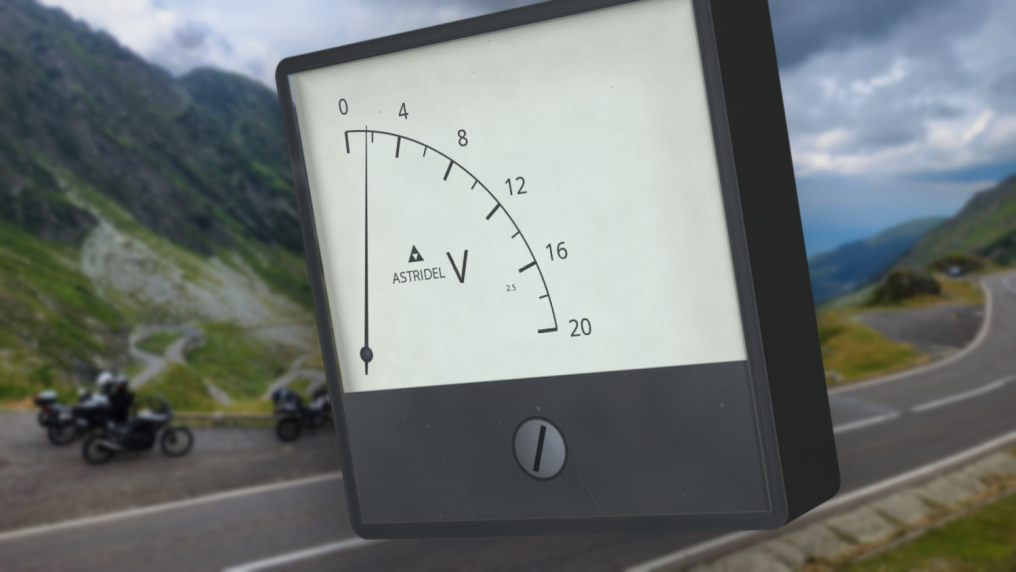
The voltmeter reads 2V
